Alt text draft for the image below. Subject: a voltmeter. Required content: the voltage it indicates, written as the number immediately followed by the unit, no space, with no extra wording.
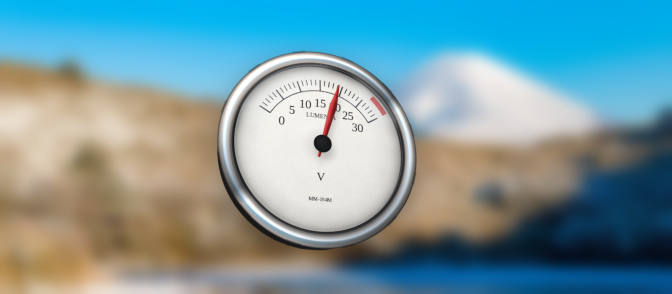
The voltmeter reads 19V
